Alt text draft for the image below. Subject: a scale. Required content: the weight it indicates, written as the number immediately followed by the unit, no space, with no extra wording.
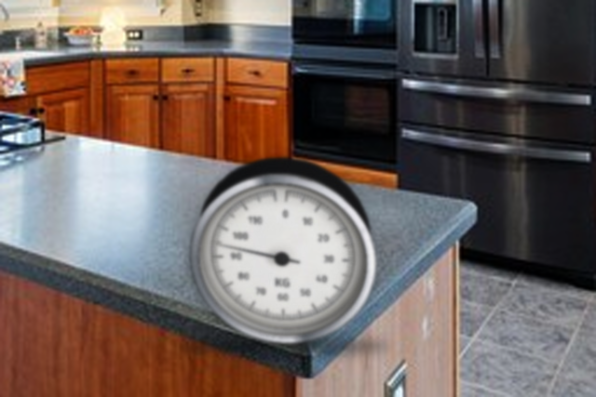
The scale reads 95kg
